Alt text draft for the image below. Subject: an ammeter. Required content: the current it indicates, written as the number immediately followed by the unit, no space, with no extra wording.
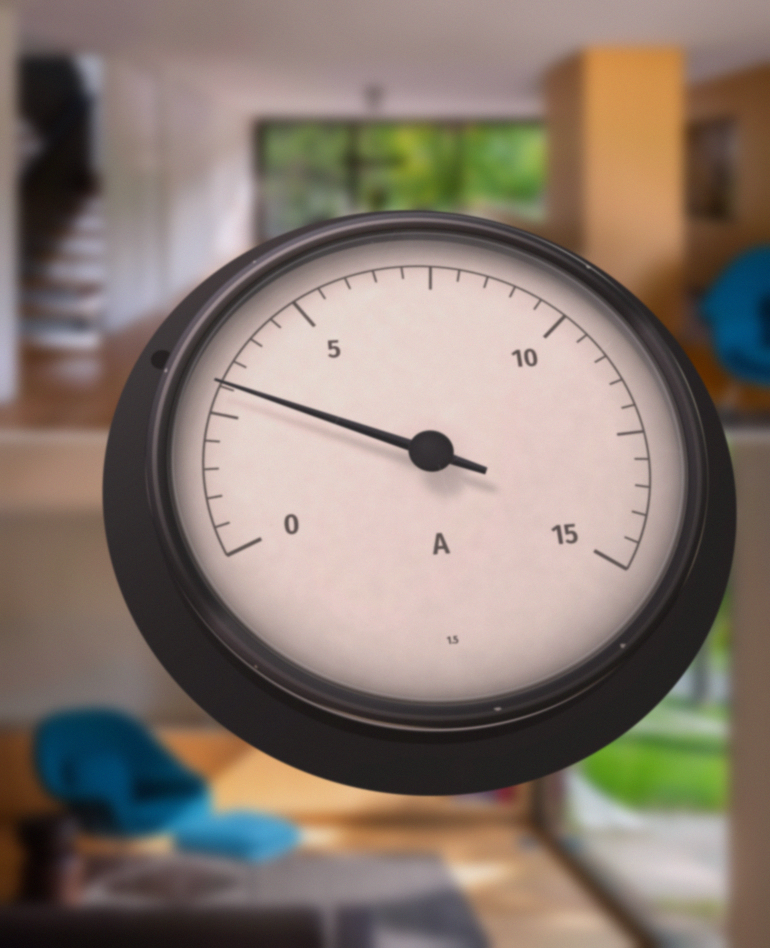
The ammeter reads 3A
